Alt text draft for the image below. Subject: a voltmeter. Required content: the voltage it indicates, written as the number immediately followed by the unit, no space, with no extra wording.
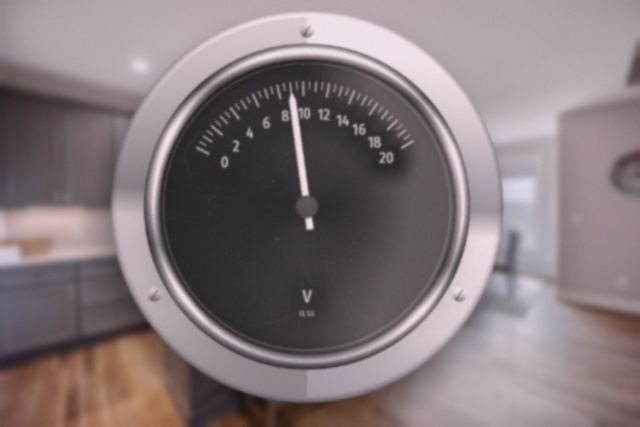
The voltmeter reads 9V
